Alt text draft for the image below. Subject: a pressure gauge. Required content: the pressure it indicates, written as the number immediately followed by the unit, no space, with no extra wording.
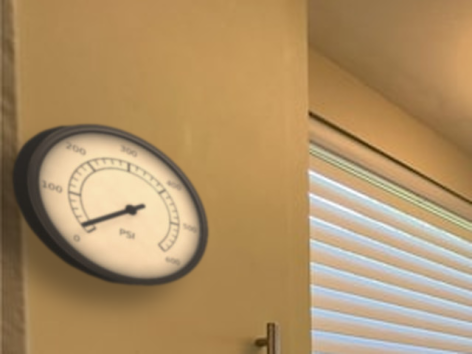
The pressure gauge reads 20psi
